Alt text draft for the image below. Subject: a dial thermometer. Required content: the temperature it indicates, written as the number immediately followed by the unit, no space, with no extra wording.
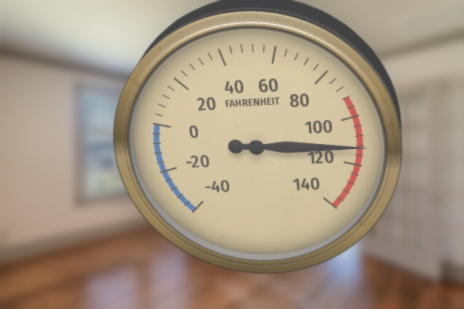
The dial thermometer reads 112°F
